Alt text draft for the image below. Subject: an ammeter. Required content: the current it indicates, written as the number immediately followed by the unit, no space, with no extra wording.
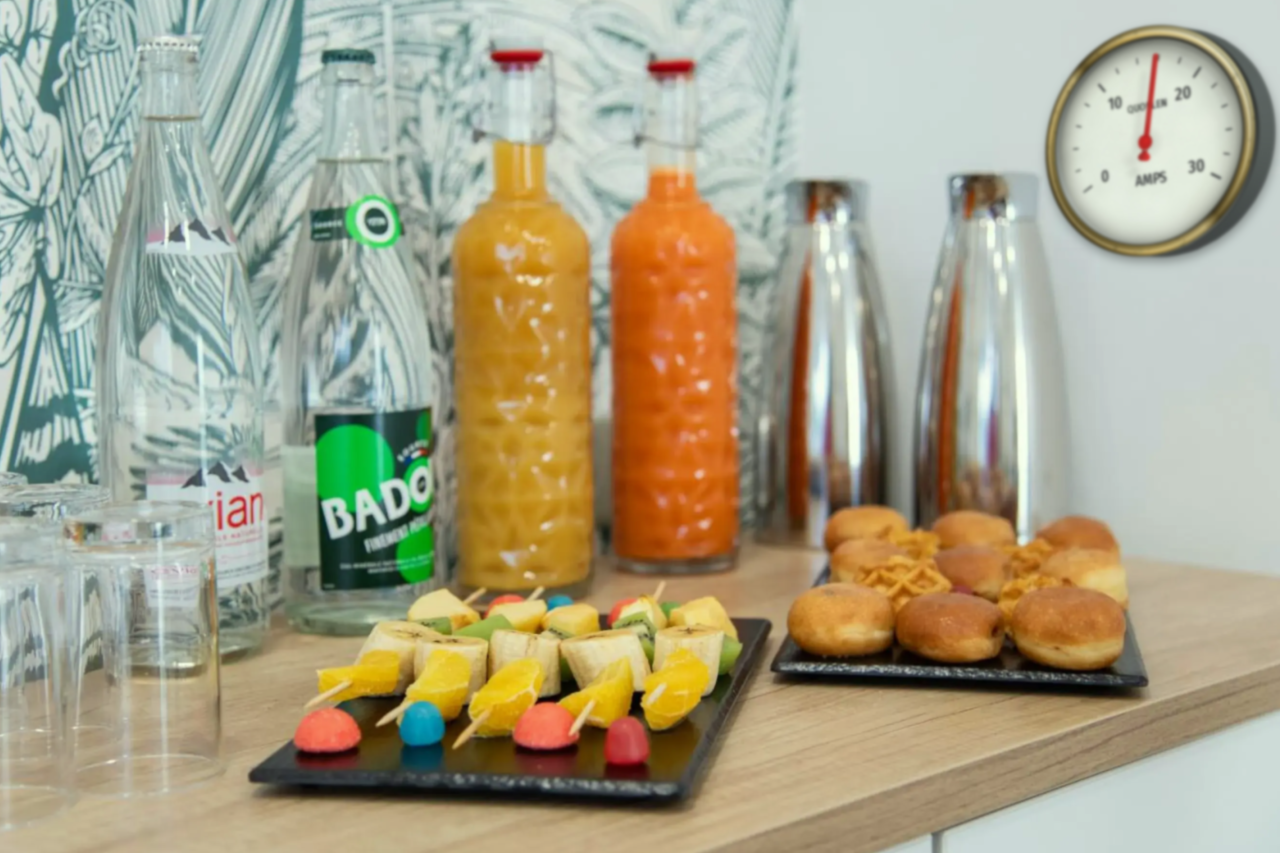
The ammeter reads 16A
